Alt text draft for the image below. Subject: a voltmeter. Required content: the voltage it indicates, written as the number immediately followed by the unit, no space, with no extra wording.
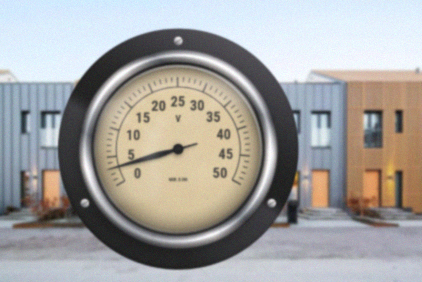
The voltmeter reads 3V
